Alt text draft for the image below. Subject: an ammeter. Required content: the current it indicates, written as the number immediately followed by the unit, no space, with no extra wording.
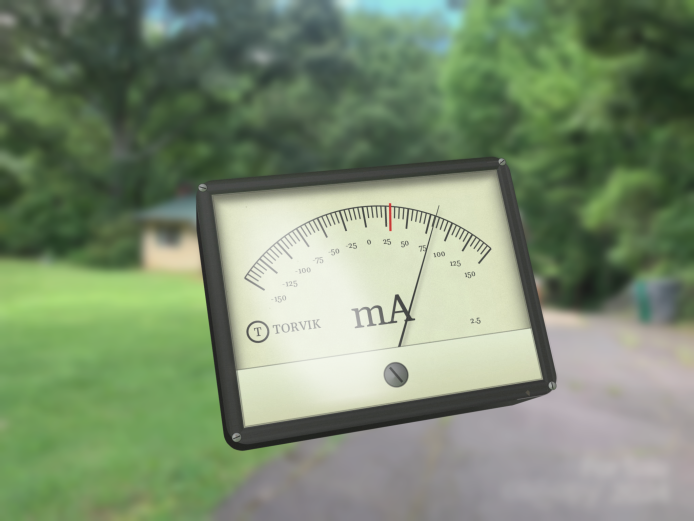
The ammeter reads 80mA
